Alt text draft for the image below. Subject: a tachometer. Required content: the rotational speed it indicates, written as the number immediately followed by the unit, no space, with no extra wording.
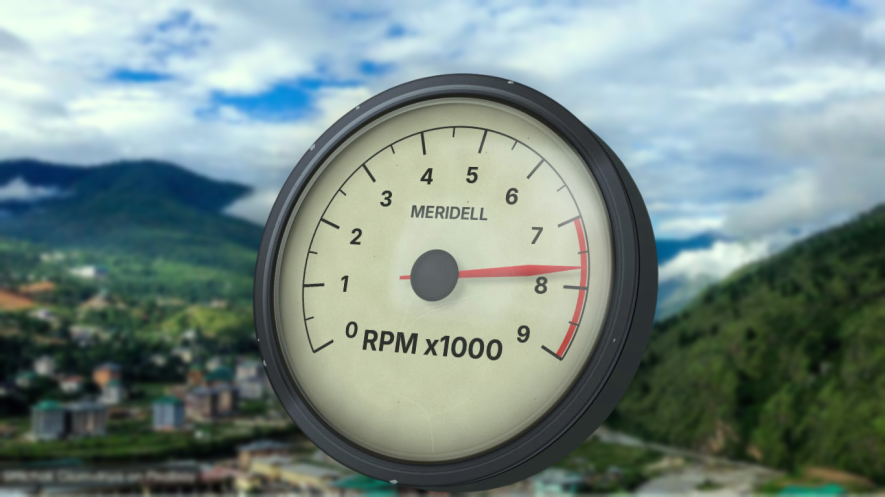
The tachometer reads 7750rpm
